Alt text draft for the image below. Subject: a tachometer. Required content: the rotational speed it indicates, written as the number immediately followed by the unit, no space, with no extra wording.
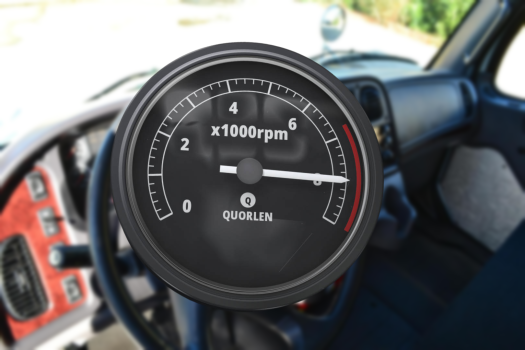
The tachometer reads 8000rpm
